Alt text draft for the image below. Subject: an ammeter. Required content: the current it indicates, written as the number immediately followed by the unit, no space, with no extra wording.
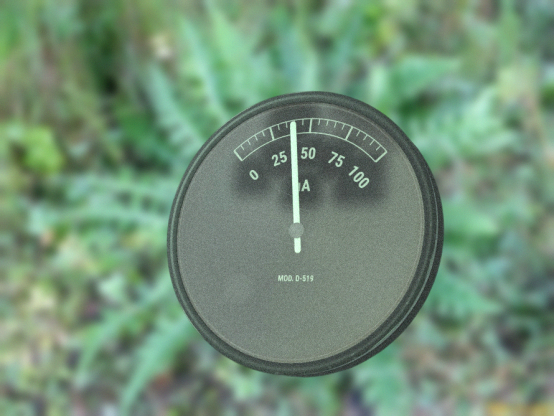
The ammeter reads 40µA
